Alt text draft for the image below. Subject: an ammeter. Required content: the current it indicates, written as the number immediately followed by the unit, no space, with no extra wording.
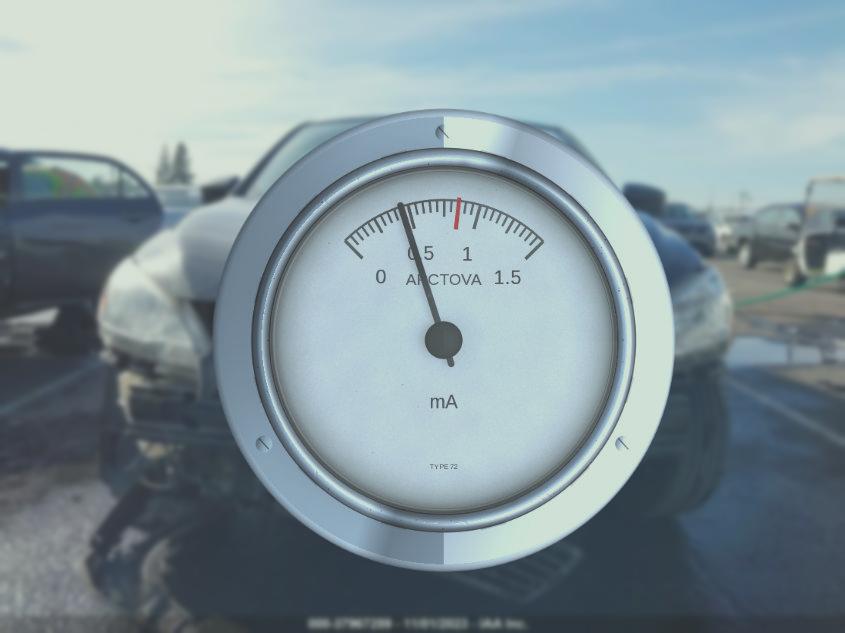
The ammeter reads 0.45mA
